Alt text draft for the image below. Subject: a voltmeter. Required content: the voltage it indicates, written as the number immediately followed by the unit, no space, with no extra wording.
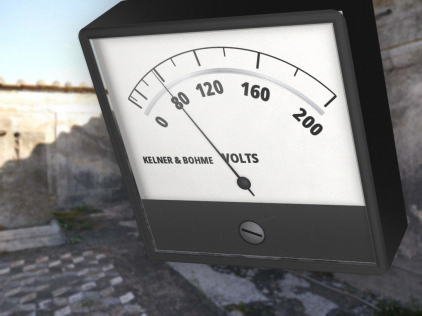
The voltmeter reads 80V
